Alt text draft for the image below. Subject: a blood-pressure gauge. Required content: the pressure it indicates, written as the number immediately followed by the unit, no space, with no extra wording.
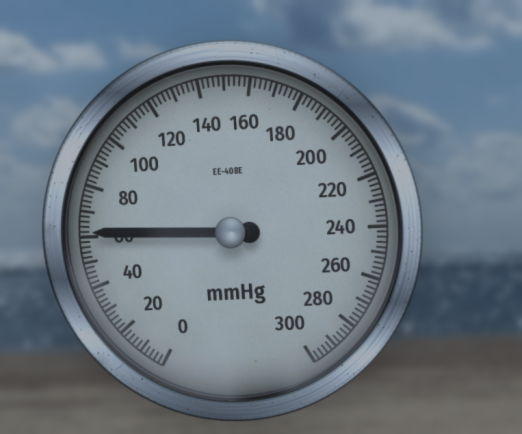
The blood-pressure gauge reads 62mmHg
